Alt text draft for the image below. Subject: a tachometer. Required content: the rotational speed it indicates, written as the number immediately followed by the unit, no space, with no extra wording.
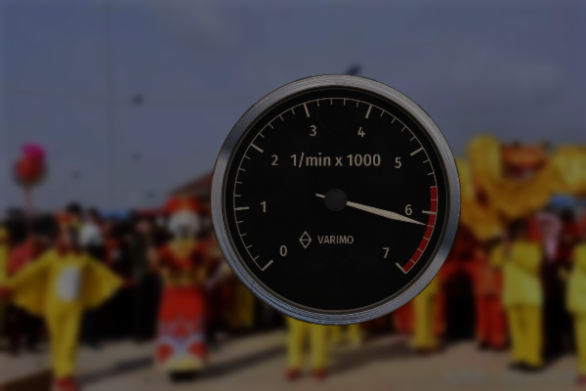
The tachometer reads 6200rpm
